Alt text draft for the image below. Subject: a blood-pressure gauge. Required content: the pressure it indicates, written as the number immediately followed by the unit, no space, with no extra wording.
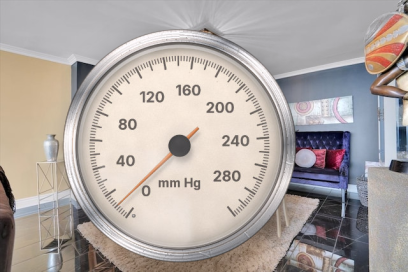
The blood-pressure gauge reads 10mmHg
